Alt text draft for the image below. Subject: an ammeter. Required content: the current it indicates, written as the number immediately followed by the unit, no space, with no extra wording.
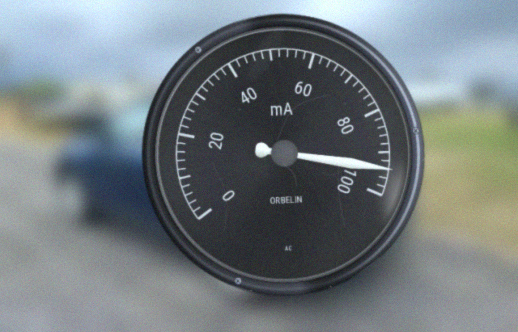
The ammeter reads 94mA
